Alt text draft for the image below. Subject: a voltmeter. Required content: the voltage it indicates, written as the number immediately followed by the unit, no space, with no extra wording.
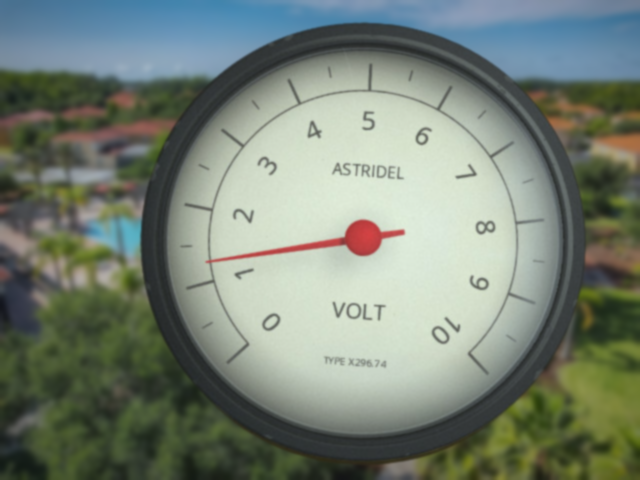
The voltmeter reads 1.25V
